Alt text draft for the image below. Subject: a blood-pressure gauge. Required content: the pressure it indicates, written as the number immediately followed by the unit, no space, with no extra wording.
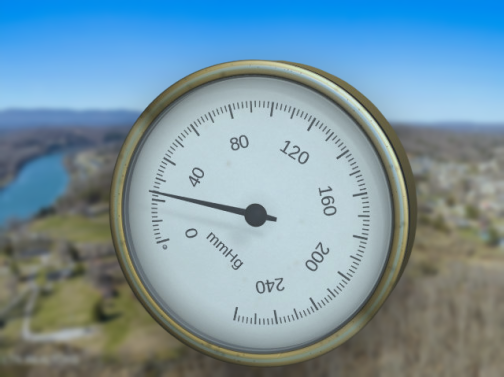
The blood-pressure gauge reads 24mmHg
